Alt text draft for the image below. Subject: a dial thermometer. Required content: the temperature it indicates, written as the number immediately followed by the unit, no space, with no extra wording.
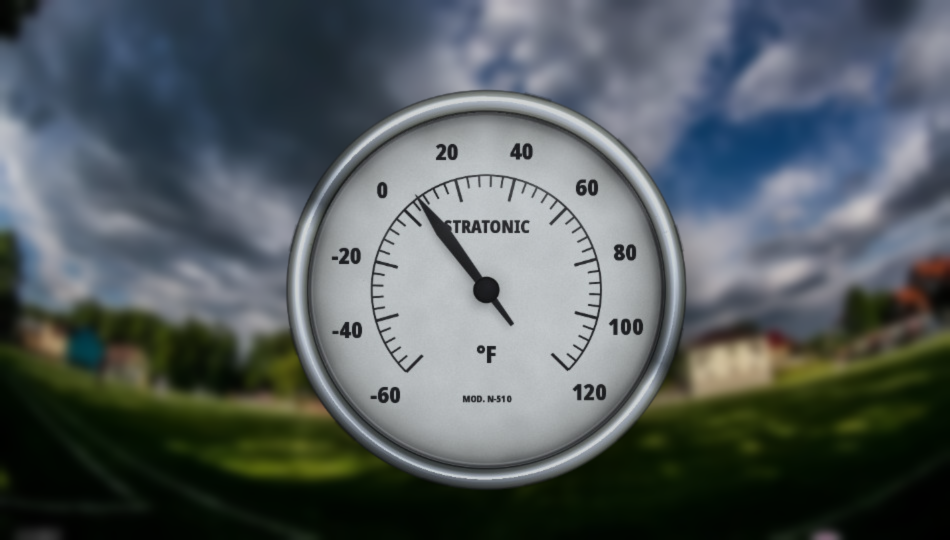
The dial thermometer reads 6°F
